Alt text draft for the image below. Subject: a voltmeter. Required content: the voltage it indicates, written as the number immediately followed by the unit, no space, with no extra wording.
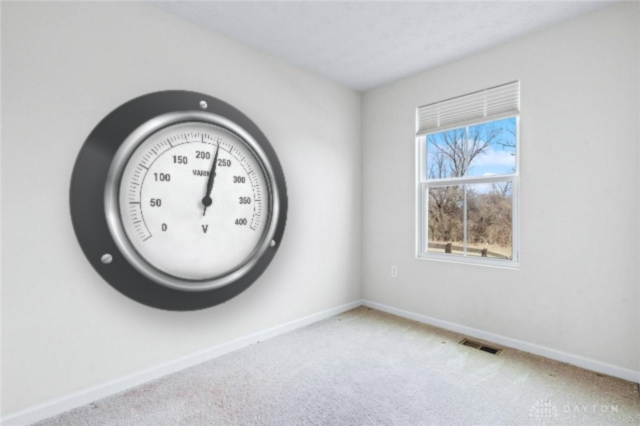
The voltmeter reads 225V
